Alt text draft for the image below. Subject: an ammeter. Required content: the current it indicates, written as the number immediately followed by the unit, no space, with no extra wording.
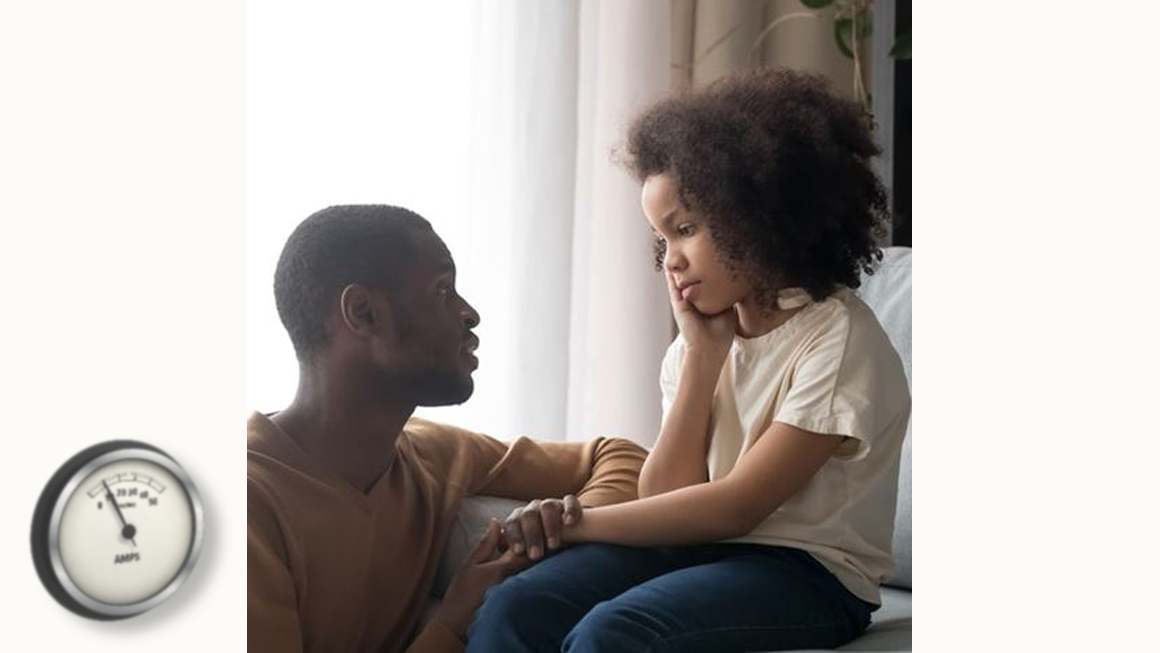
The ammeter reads 10A
